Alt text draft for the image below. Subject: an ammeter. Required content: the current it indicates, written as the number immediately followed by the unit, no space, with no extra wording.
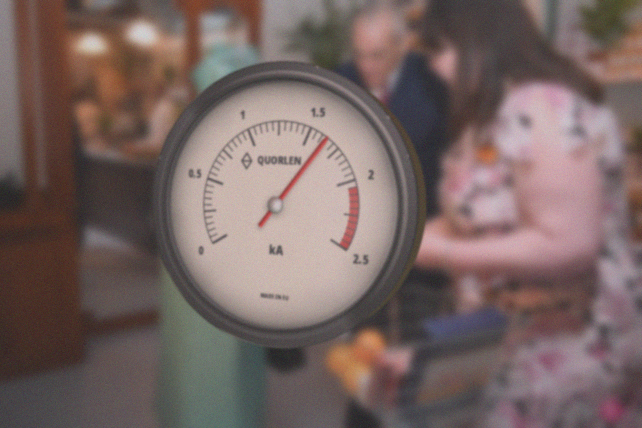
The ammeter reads 1.65kA
